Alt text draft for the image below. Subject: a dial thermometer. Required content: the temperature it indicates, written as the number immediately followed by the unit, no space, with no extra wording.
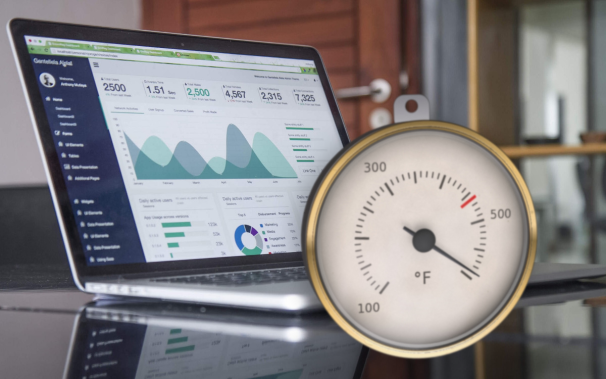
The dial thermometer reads 590°F
